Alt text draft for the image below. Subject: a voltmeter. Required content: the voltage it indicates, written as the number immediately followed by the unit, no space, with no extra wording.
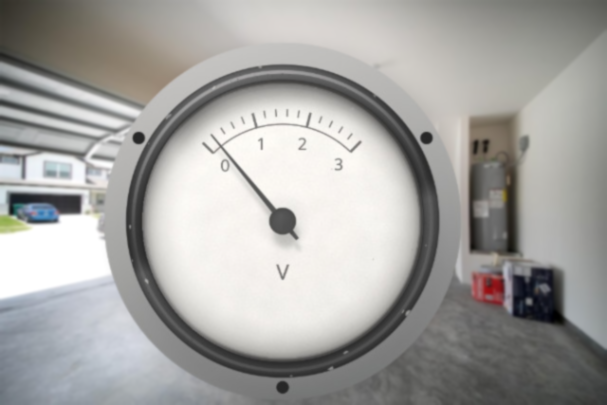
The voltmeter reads 0.2V
